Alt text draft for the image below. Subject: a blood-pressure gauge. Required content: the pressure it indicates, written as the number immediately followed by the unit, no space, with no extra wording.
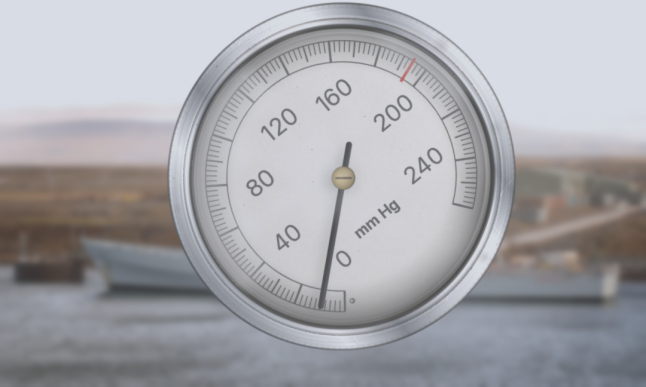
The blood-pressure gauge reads 10mmHg
